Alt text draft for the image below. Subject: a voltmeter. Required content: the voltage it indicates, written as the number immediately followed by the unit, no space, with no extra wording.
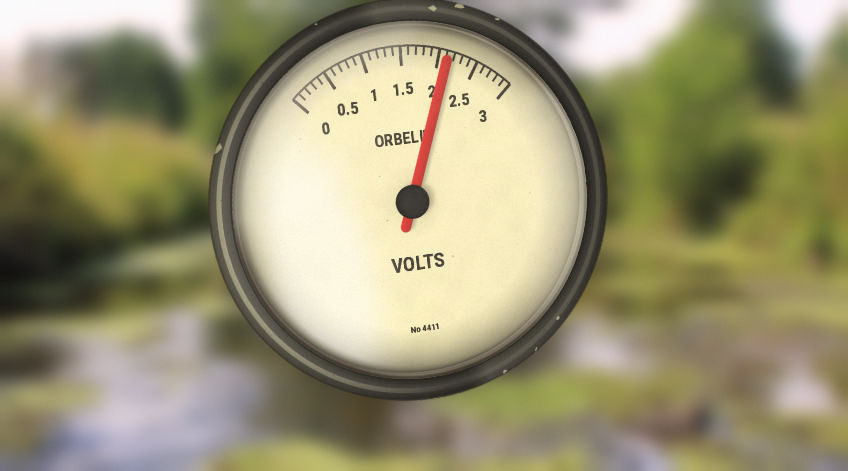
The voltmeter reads 2.1V
